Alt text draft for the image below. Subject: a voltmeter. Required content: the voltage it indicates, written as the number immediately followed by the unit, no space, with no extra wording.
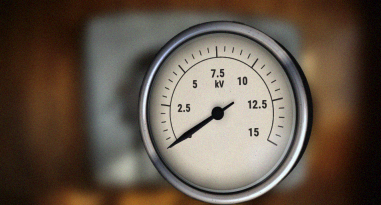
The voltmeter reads 0kV
